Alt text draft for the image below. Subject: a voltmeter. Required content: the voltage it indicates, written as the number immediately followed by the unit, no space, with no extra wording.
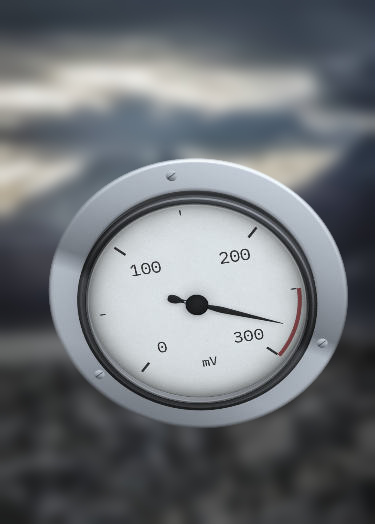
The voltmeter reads 275mV
